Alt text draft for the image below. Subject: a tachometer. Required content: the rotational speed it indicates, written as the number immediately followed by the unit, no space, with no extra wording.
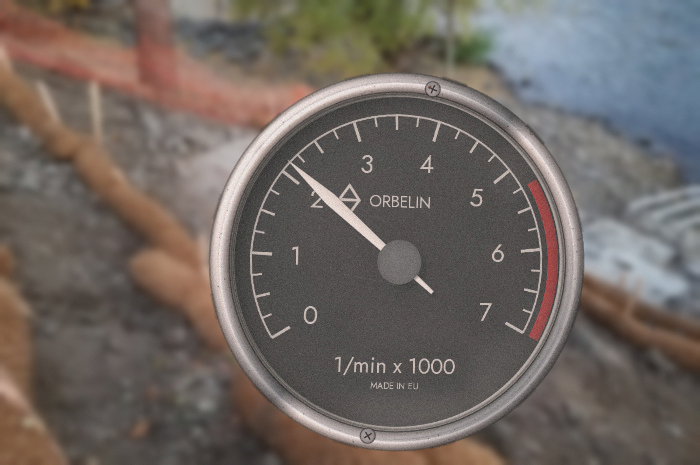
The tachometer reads 2125rpm
